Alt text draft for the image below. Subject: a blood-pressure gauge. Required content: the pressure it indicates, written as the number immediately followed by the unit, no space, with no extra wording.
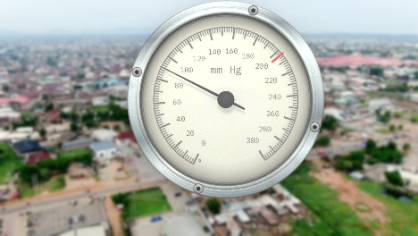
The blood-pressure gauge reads 90mmHg
